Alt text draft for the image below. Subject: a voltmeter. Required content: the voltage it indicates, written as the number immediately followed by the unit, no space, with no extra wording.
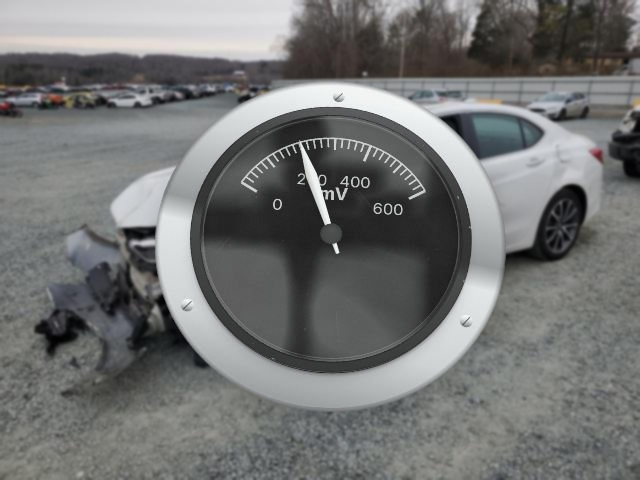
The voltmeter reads 200mV
